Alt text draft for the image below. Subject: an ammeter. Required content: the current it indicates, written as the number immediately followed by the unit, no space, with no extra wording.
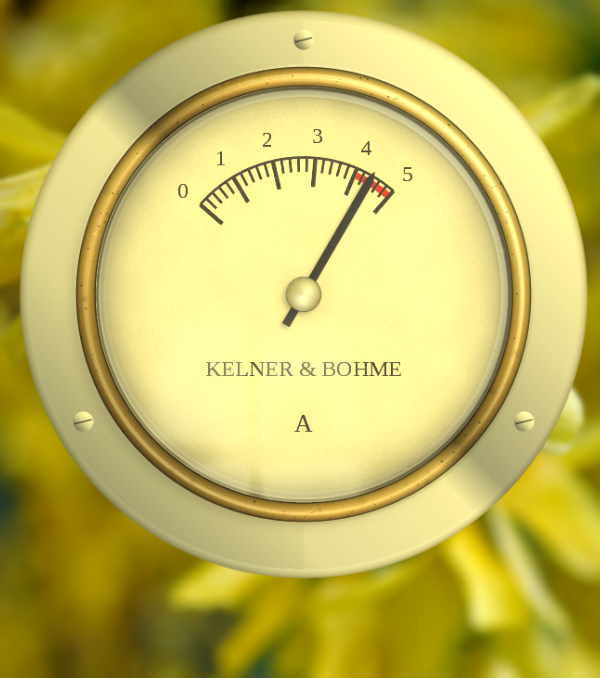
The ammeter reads 4.4A
